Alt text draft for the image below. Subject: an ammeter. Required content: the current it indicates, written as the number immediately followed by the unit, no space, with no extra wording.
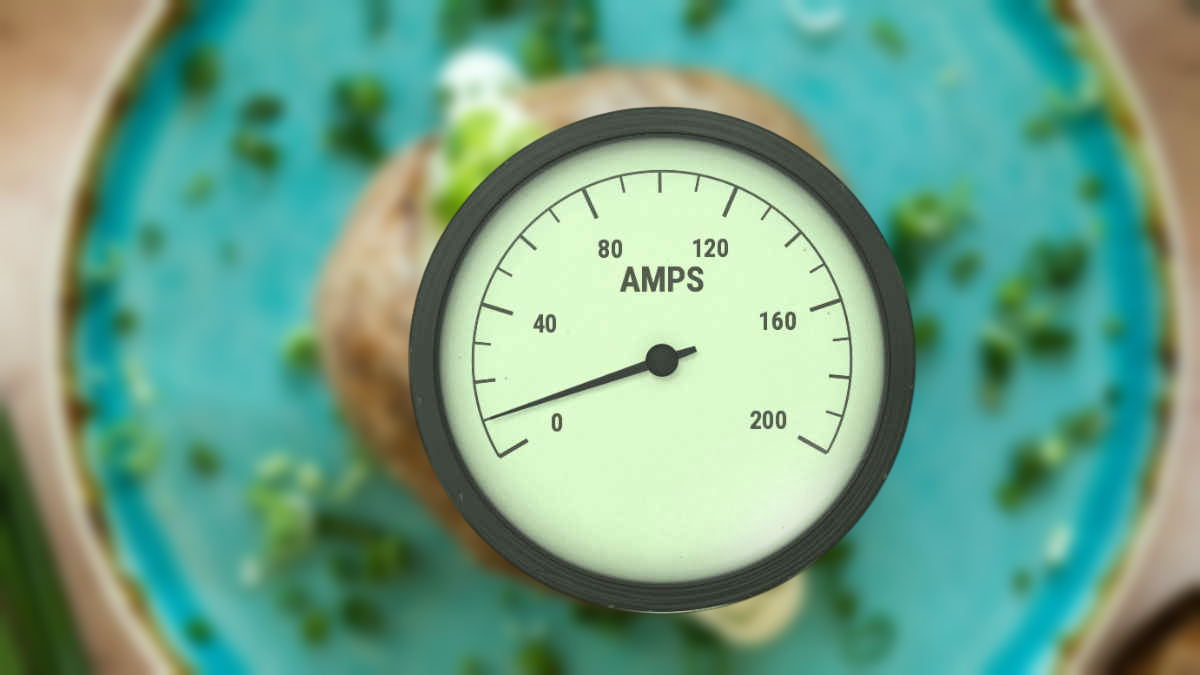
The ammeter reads 10A
